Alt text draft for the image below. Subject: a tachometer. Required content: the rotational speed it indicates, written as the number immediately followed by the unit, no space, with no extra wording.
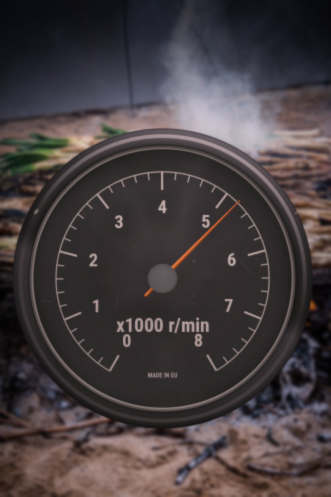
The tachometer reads 5200rpm
